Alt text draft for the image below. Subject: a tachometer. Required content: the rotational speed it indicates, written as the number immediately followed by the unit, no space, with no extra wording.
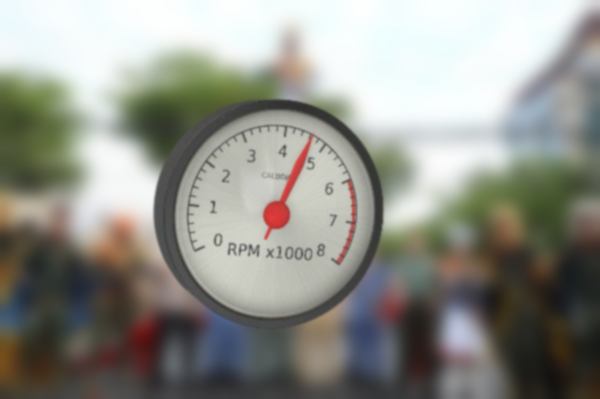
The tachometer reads 4600rpm
